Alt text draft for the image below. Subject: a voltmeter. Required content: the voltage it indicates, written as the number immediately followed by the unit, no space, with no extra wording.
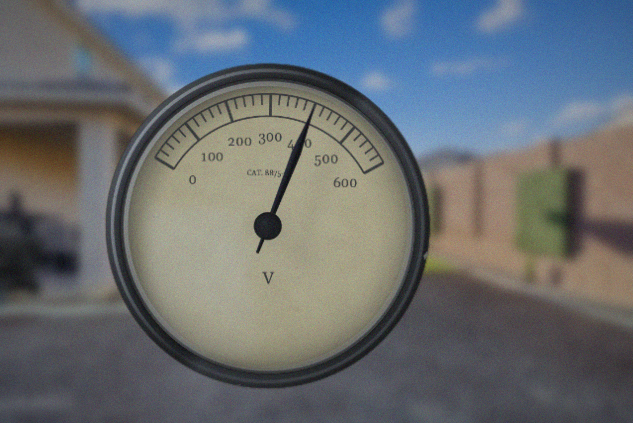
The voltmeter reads 400V
